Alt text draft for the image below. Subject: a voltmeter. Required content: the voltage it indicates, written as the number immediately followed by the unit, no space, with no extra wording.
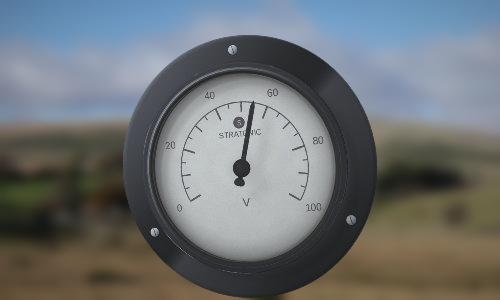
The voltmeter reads 55V
